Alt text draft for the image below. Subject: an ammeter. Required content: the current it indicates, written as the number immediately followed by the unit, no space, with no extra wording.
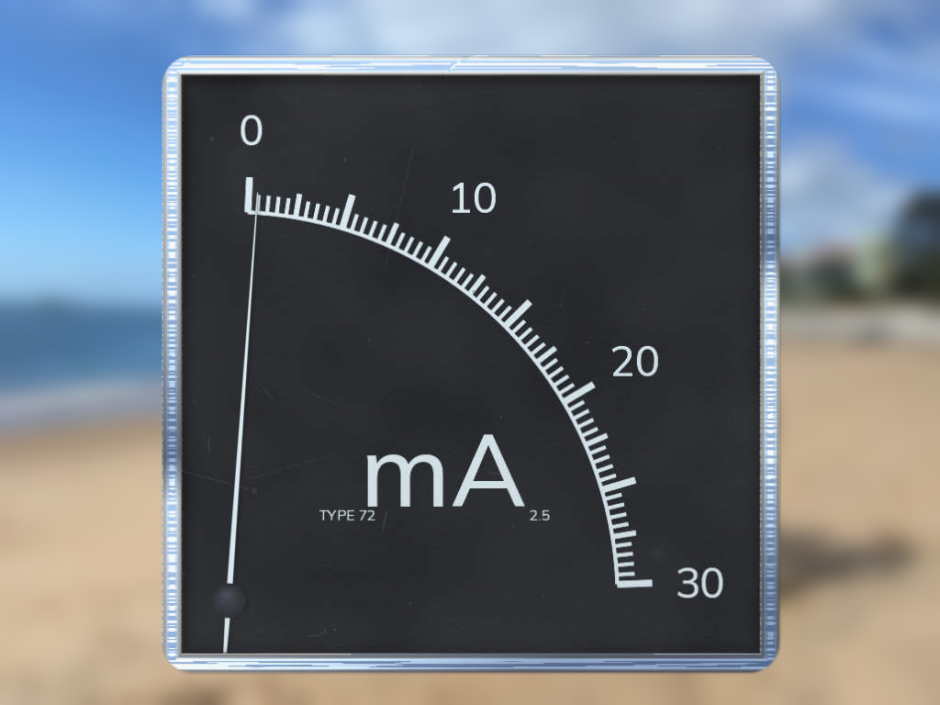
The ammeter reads 0.5mA
